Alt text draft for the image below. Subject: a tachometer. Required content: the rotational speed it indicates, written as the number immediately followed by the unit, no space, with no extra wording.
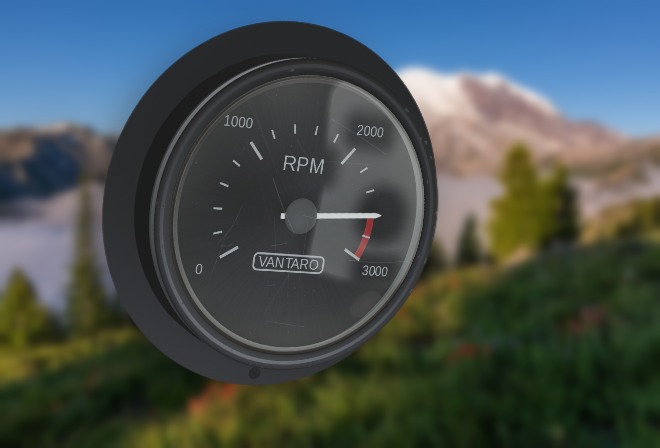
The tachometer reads 2600rpm
